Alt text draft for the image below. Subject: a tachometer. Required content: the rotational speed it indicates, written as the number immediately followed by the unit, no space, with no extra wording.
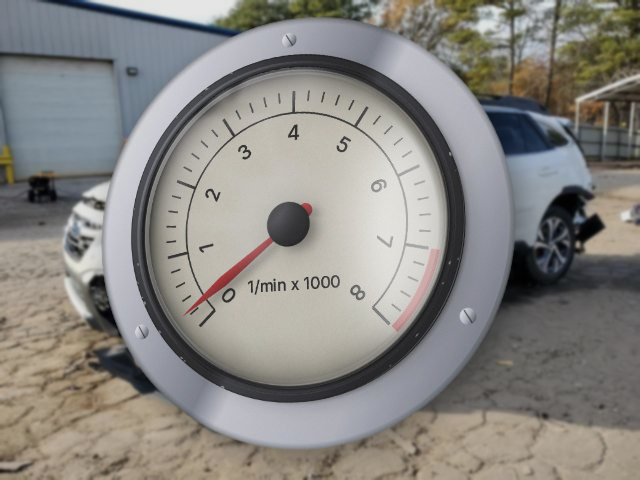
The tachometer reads 200rpm
